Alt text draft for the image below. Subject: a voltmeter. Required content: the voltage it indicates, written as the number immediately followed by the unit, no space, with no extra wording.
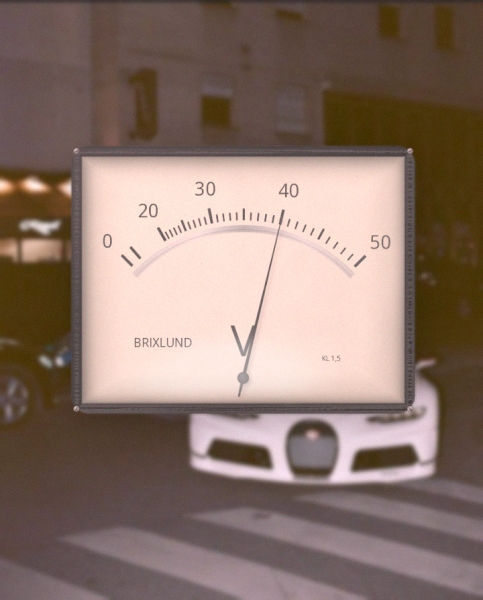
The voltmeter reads 40V
